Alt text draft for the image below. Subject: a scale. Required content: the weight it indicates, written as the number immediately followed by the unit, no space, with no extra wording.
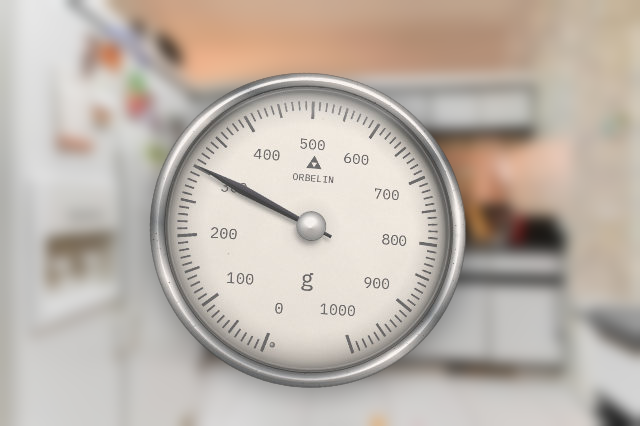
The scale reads 300g
